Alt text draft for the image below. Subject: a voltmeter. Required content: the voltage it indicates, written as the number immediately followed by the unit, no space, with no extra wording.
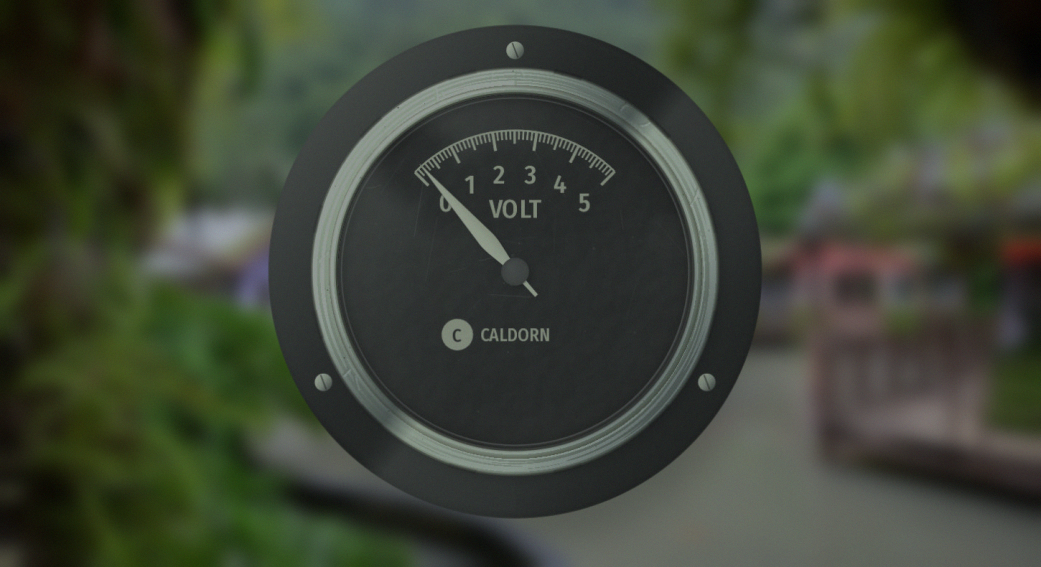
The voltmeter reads 0.2V
